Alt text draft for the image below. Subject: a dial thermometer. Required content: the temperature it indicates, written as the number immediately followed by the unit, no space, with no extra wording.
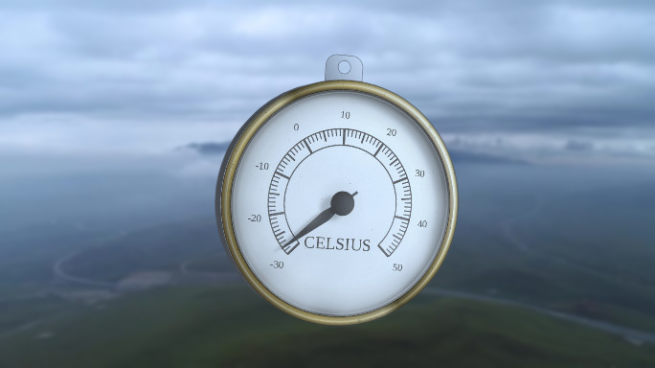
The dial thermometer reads -28°C
